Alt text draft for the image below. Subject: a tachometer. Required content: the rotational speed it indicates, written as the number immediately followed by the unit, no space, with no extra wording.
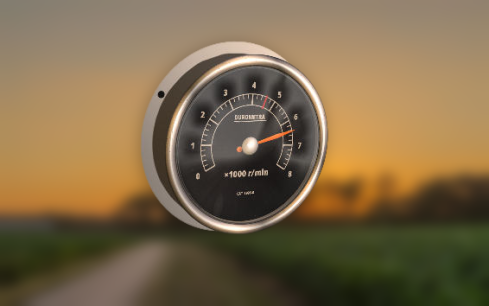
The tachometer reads 6400rpm
